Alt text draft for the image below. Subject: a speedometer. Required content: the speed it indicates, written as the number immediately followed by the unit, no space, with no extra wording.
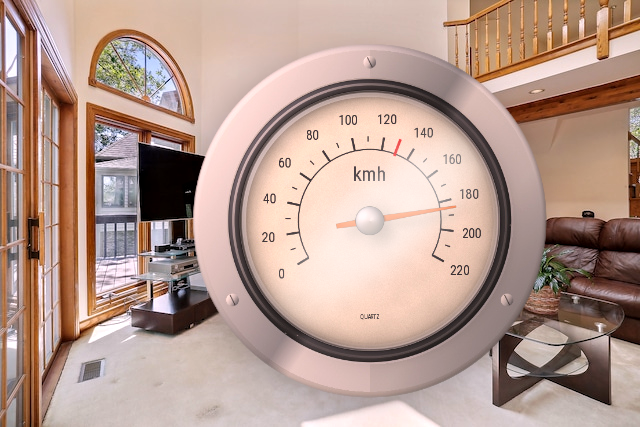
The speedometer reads 185km/h
